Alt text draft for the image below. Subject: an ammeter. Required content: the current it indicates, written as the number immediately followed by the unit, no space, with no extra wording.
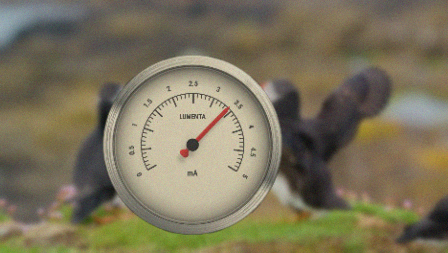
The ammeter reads 3.4mA
